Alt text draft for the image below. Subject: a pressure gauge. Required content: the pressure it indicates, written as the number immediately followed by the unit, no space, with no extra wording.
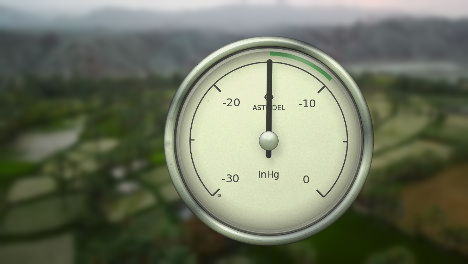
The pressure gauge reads -15inHg
